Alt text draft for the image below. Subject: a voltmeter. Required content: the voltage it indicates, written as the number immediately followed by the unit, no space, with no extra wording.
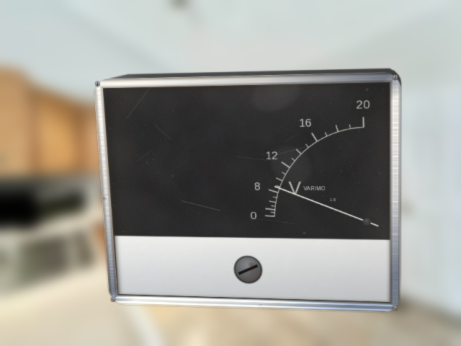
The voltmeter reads 9V
